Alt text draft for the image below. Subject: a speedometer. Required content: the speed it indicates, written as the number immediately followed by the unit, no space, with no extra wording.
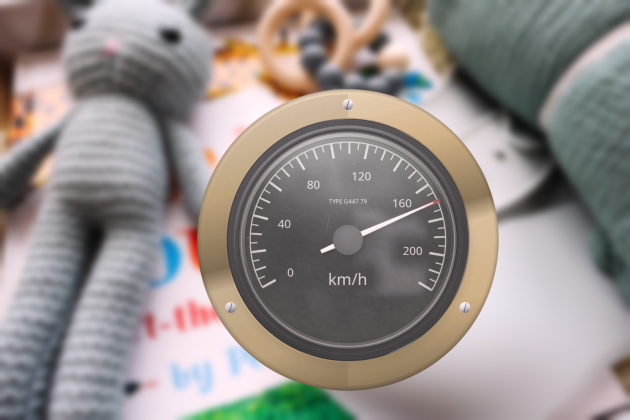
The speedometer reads 170km/h
